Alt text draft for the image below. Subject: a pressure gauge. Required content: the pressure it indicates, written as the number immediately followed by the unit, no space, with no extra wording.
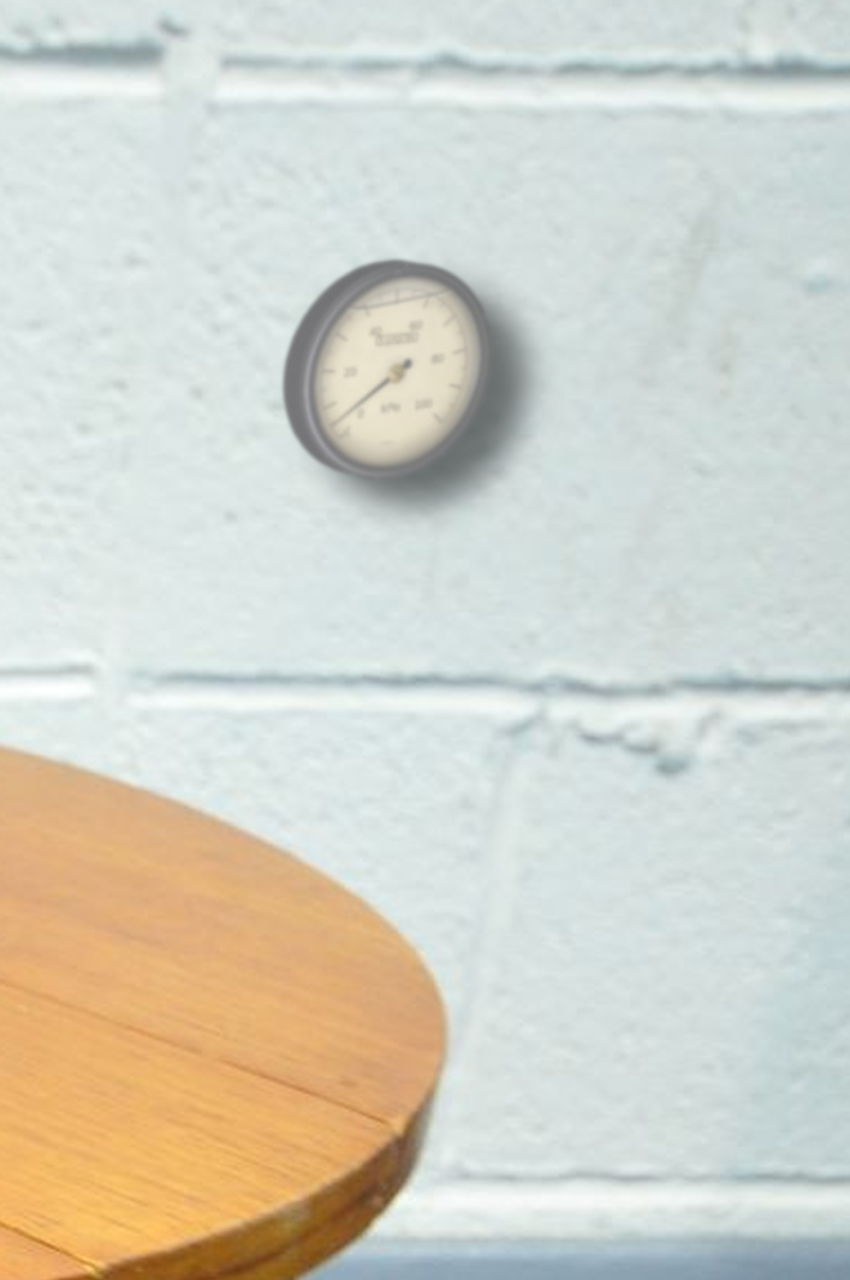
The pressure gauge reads 5kPa
